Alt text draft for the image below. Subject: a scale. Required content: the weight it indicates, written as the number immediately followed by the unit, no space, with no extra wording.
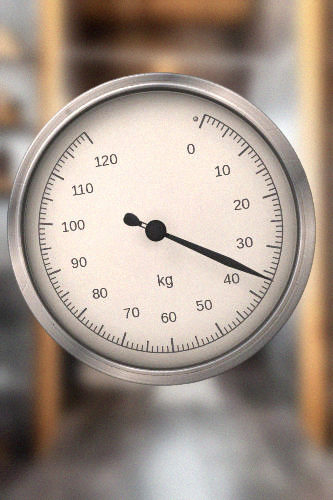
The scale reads 36kg
